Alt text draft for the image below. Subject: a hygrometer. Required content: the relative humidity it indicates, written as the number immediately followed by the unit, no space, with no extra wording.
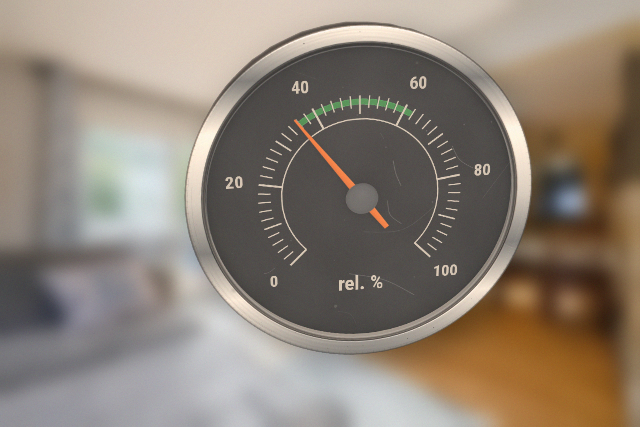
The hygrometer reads 36%
